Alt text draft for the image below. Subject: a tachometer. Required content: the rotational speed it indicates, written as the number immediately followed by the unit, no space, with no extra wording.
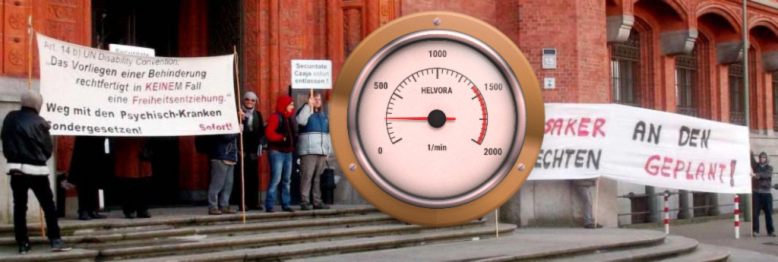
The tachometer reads 250rpm
